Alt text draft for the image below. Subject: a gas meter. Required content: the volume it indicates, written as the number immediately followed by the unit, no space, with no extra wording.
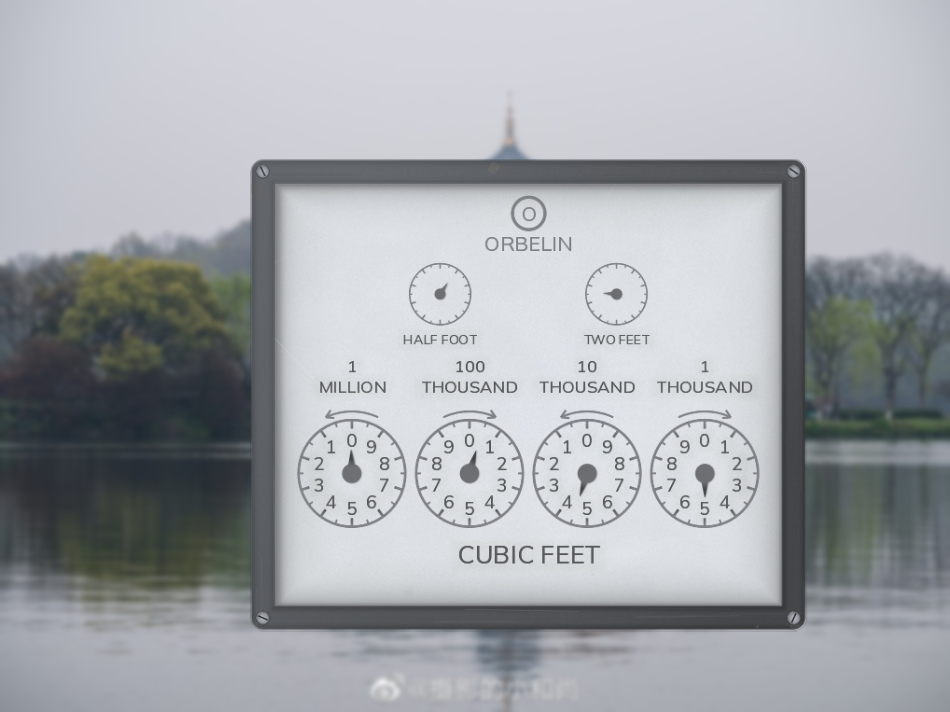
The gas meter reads 4500ft³
